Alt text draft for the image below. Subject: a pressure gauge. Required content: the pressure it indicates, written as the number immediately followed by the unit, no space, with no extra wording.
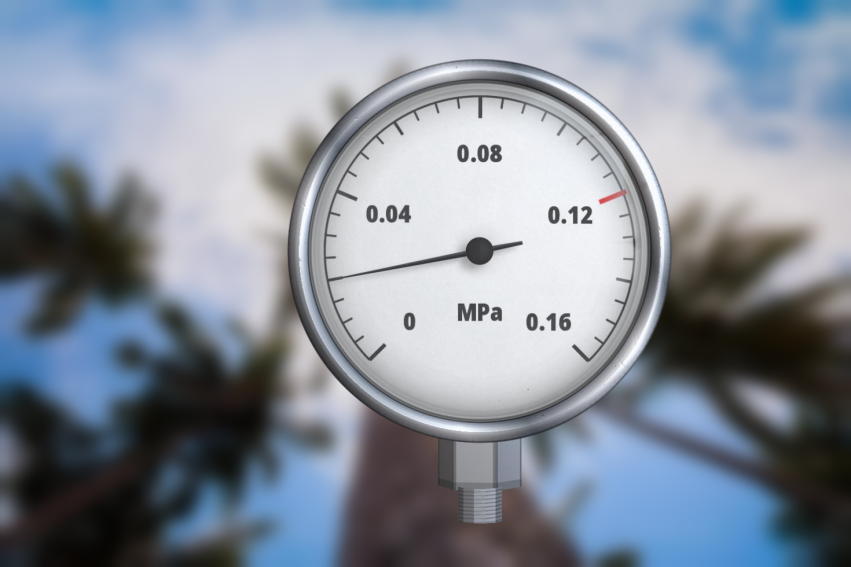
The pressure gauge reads 0.02MPa
